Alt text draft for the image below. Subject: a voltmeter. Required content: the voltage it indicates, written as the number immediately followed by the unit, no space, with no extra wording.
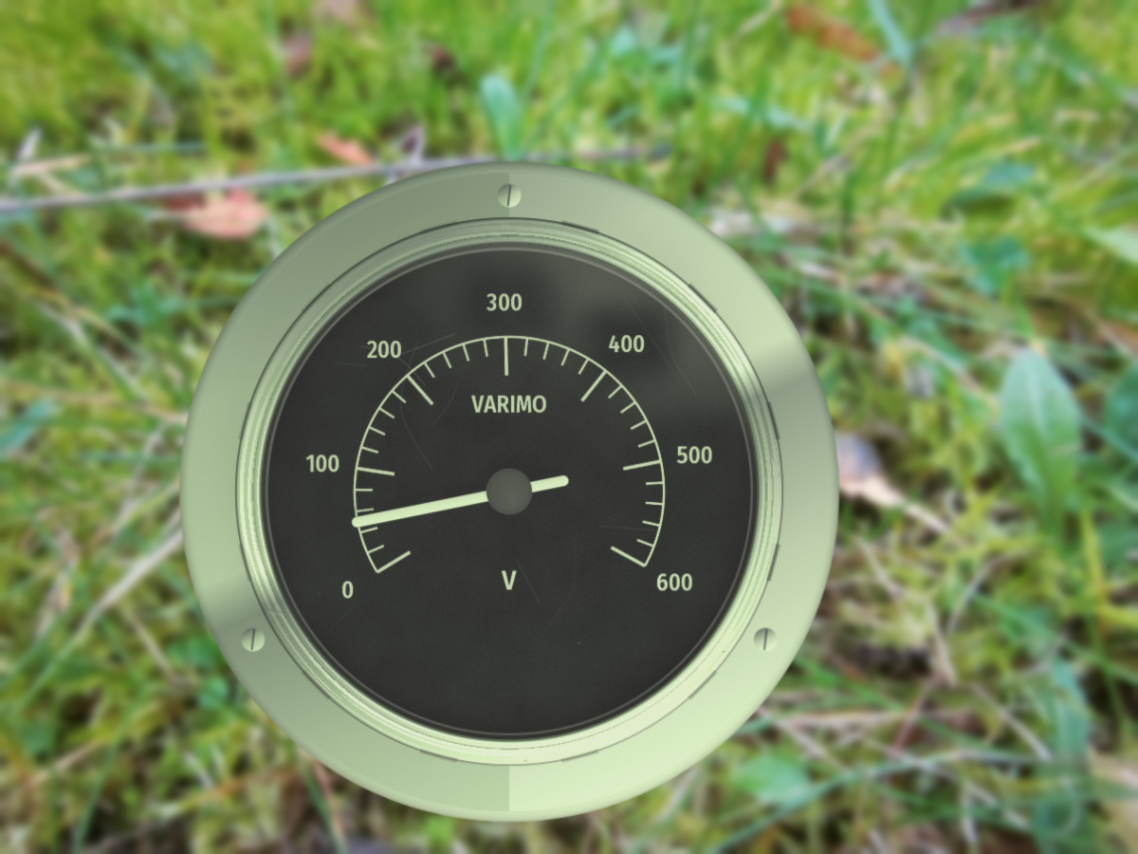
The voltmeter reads 50V
